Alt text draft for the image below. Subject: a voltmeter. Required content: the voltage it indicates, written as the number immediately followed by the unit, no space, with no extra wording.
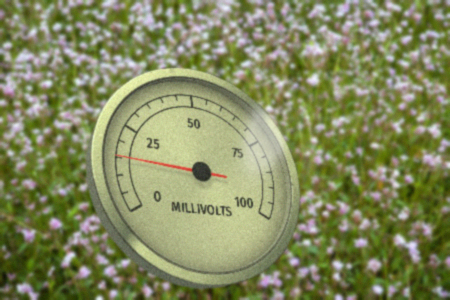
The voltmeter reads 15mV
